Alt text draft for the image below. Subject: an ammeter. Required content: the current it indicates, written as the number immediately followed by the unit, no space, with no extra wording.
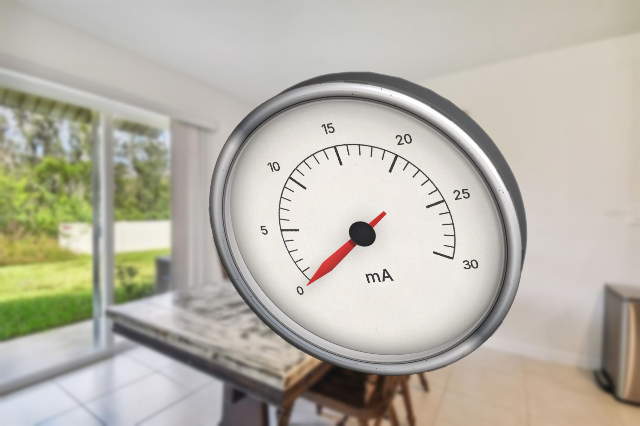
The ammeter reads 0mA
